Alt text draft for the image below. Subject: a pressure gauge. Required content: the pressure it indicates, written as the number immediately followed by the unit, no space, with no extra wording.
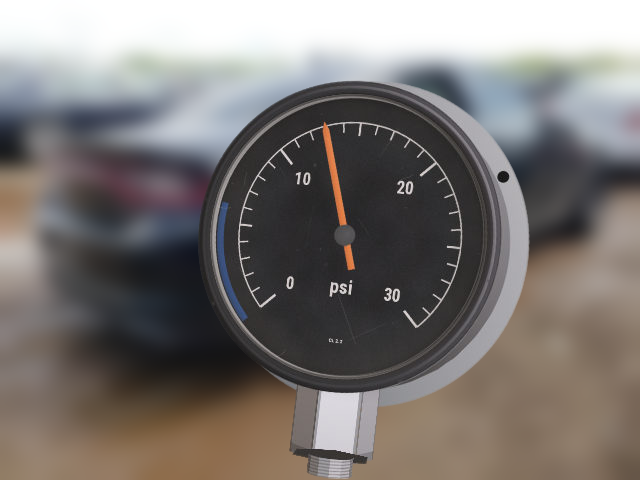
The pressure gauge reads 13psi
